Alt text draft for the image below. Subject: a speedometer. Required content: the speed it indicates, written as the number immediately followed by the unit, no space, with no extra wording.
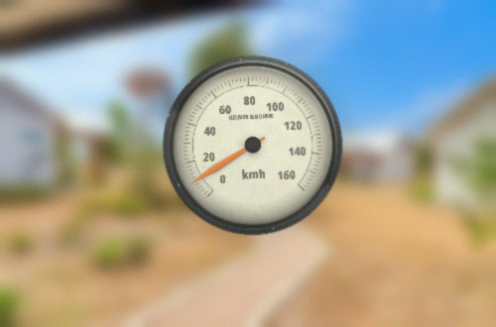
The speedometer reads 10km/h
